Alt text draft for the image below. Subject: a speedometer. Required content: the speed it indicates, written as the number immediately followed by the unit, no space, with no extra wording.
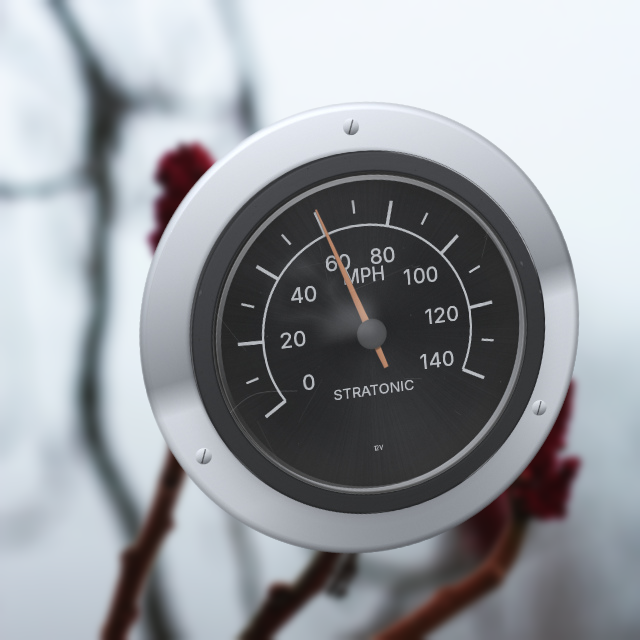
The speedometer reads 60mph
